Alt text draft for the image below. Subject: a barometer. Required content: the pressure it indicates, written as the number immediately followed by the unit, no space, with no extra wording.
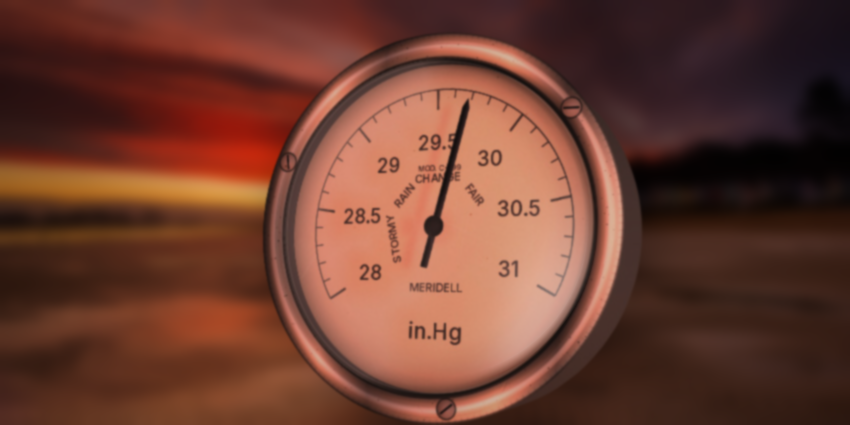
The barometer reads 29.7inHg
